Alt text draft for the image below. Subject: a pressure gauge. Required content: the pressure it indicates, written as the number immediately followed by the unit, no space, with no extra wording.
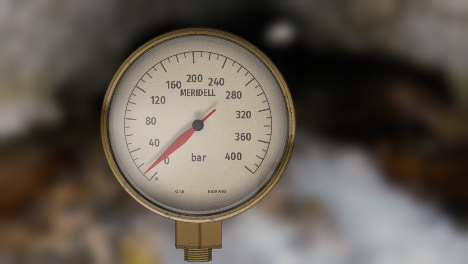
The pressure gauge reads 10bar
